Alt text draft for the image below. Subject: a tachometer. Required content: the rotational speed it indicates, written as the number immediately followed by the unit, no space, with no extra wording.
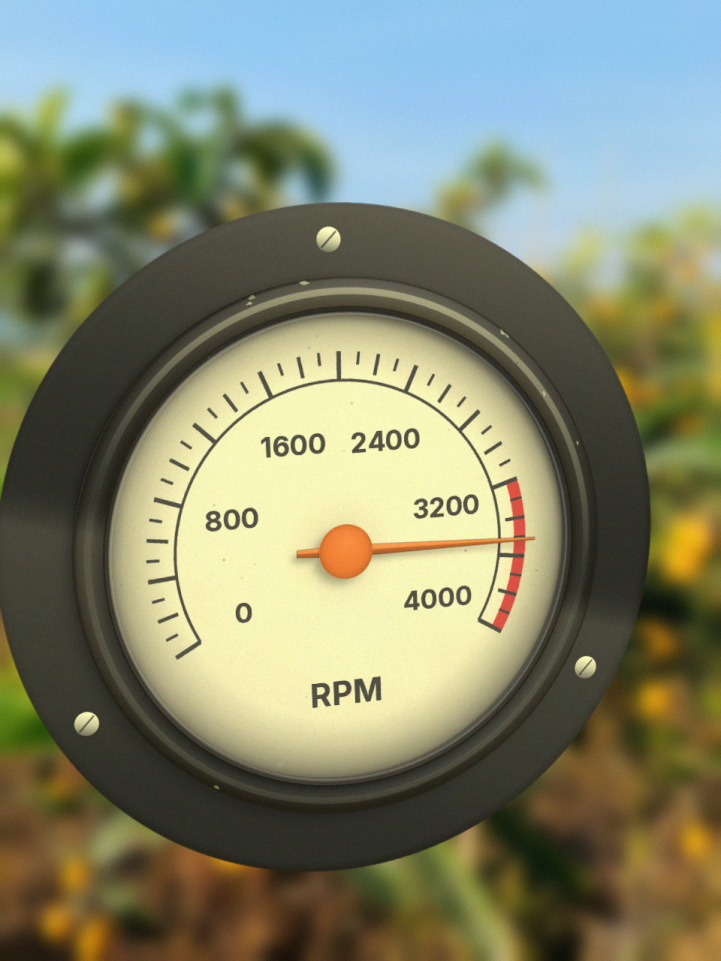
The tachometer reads 3500rpm
